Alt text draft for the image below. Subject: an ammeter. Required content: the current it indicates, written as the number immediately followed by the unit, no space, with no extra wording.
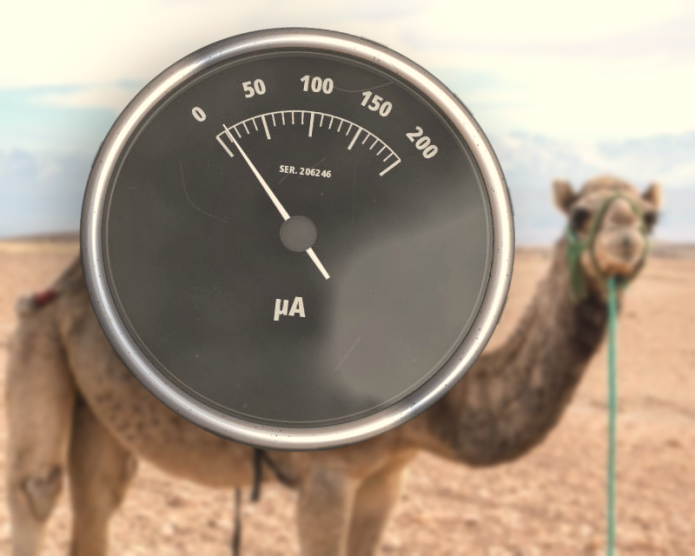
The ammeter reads 10µA
